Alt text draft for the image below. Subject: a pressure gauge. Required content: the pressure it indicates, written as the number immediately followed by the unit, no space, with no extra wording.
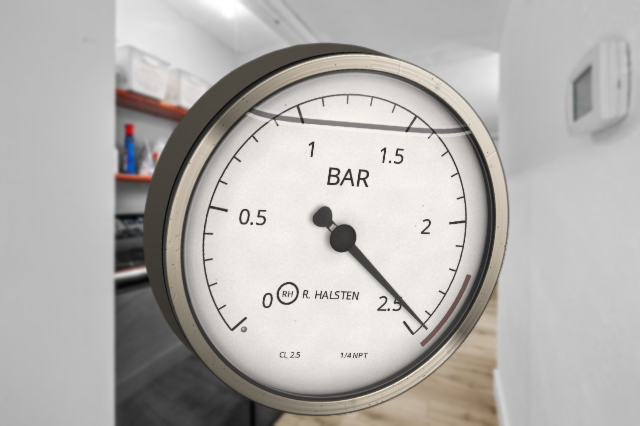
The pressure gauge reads 2.45bar
